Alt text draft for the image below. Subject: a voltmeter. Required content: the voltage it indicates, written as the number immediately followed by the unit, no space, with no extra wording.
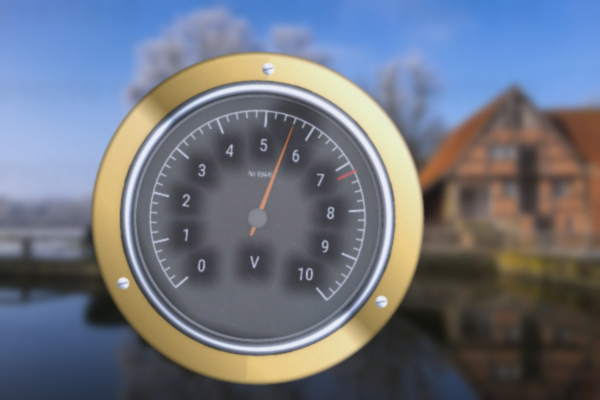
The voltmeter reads 5.6V
